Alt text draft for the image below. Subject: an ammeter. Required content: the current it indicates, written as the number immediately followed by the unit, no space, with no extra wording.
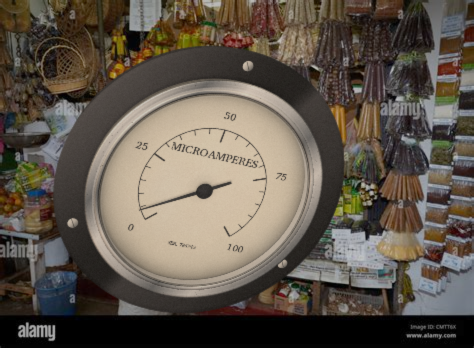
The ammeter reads 5µA
